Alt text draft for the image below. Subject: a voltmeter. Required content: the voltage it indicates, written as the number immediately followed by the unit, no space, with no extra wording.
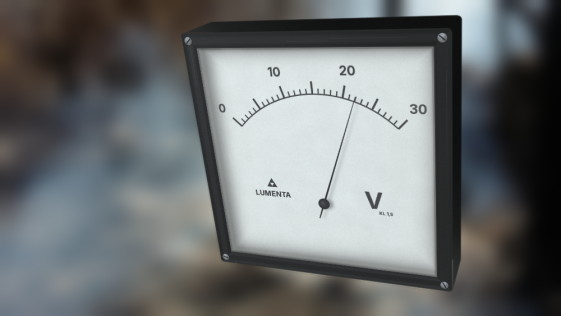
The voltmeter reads 22V
